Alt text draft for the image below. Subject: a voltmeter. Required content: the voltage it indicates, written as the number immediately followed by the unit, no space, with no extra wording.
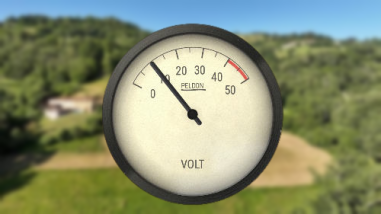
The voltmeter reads 10V
